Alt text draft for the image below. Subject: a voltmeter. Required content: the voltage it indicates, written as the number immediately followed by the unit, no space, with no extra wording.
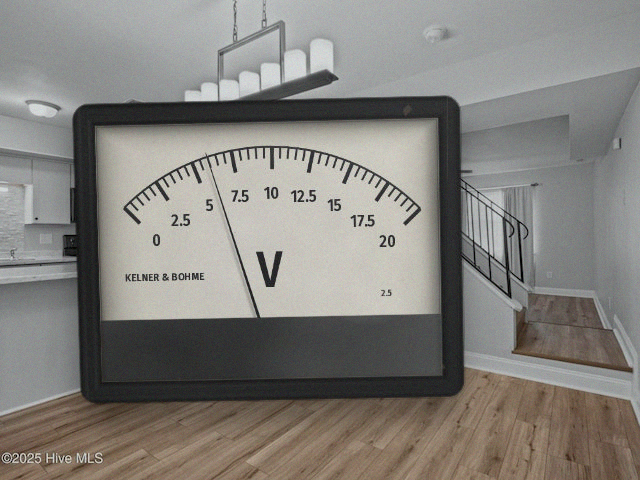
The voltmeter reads 6V
